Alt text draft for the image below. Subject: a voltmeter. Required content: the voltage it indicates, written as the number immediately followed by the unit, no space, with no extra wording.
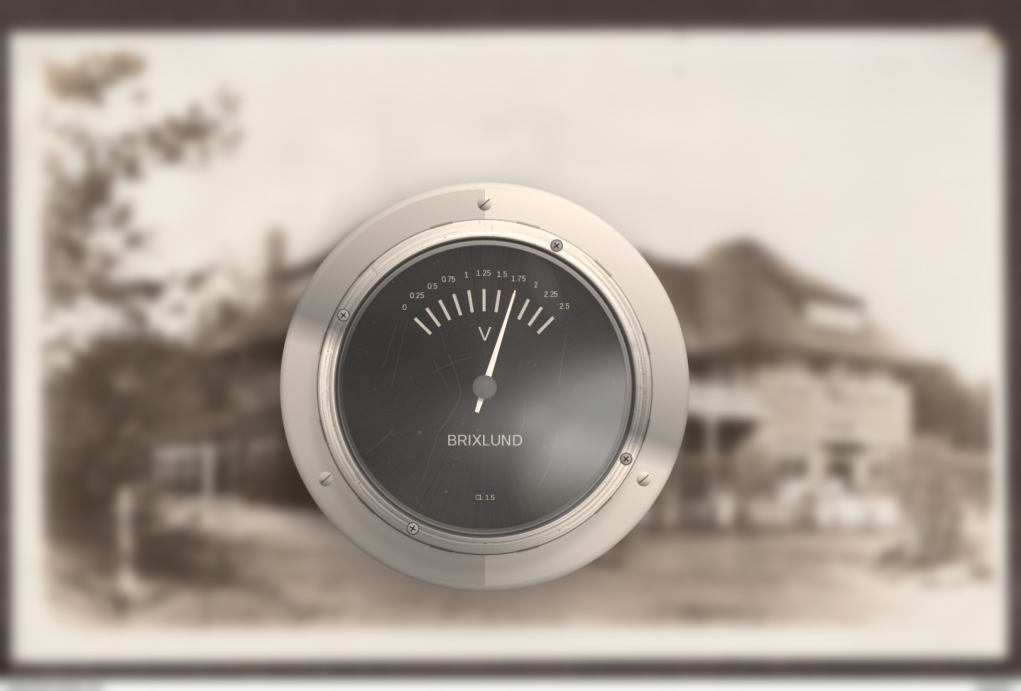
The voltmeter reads 1.75V
